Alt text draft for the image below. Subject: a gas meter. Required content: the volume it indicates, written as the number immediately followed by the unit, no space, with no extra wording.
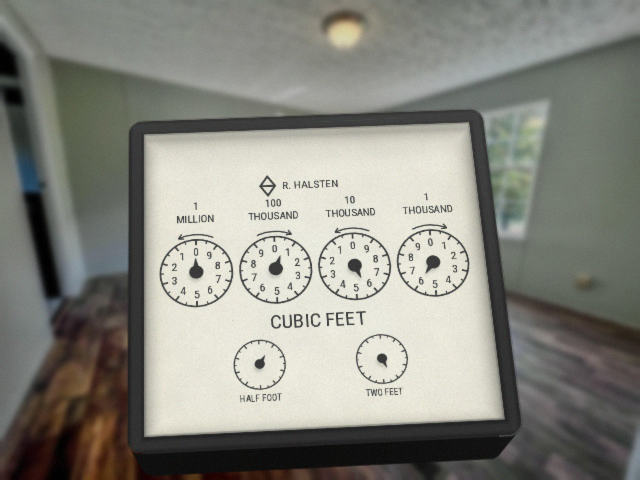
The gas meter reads 5600ft³
